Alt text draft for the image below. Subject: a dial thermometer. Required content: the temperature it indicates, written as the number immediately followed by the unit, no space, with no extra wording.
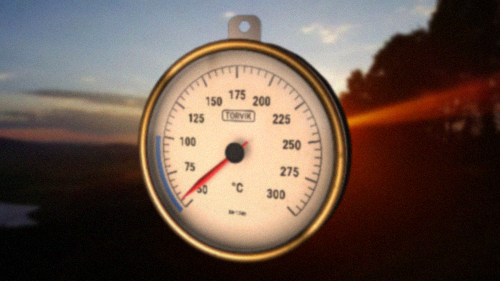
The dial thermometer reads 55°C
